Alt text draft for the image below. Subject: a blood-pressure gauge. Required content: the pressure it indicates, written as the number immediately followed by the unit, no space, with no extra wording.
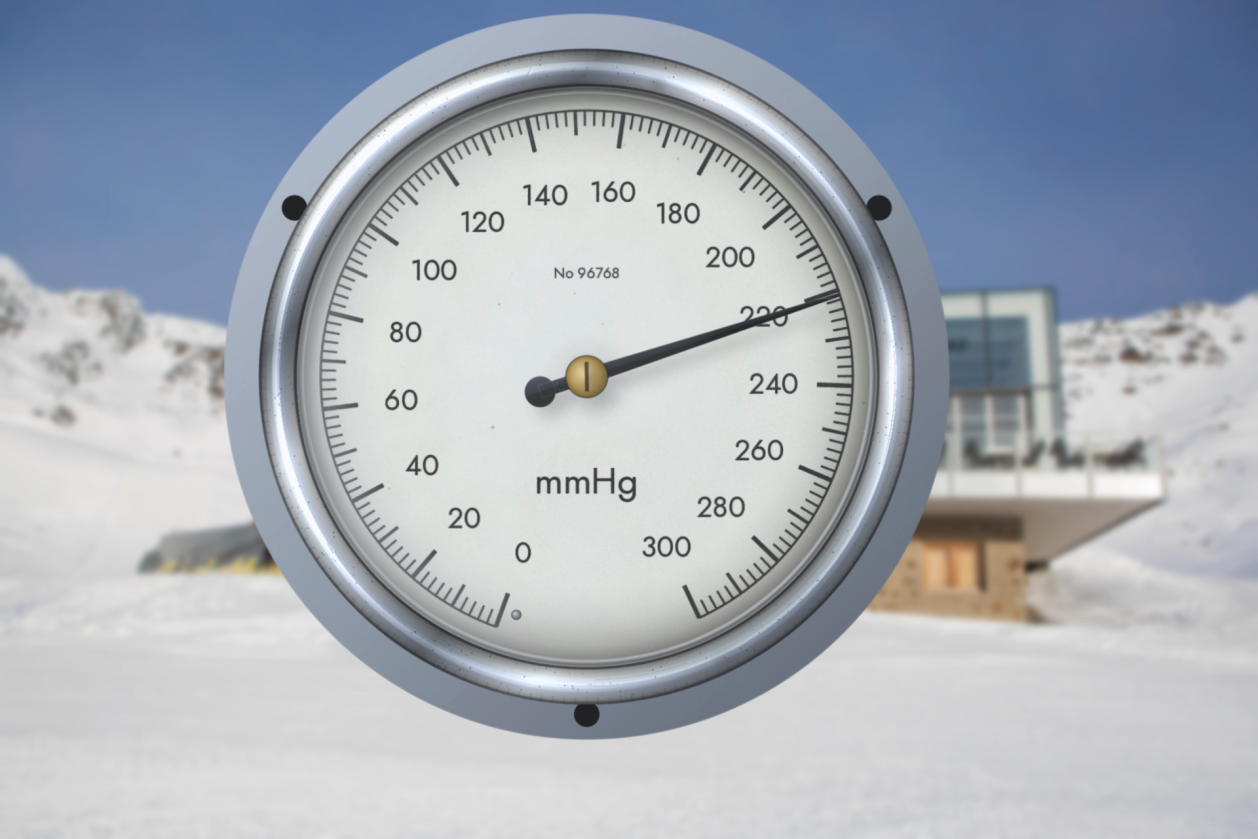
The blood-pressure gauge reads 221mmHg
